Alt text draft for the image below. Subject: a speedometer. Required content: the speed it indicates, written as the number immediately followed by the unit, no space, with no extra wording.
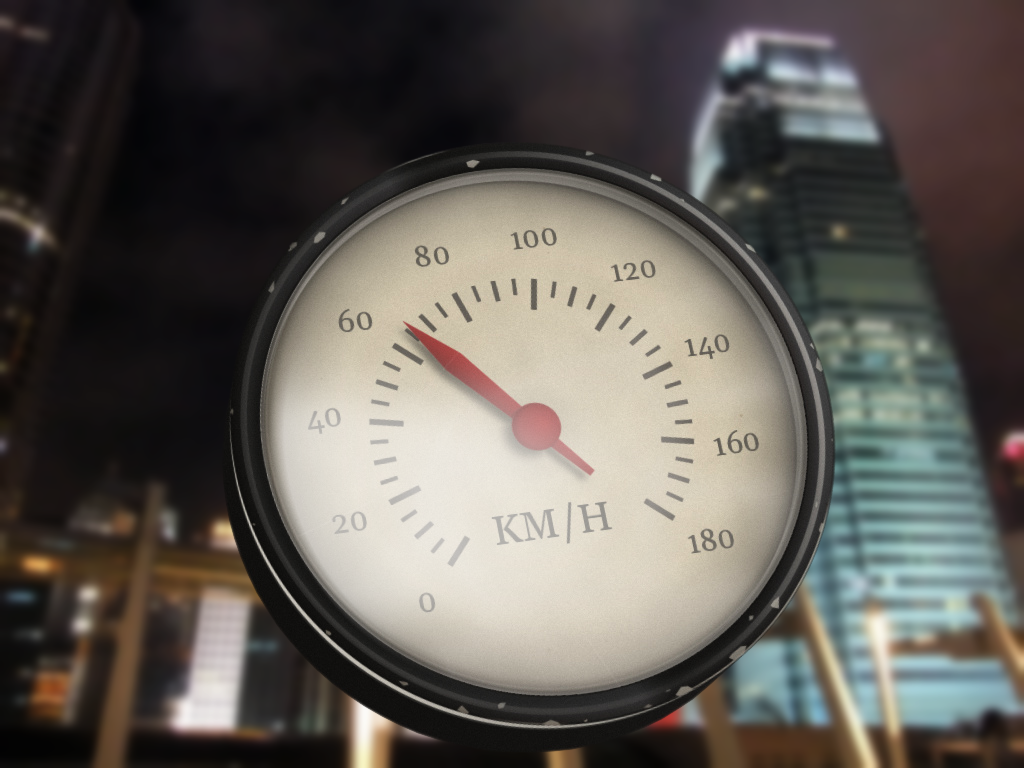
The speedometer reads 65km/h
